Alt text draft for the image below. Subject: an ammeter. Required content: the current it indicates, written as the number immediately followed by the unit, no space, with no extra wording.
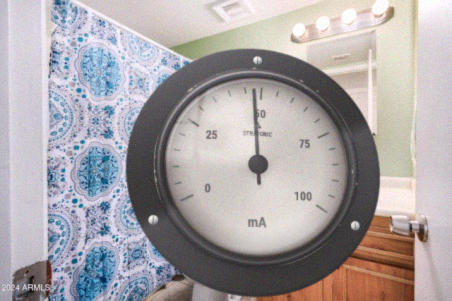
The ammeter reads 47.5mA
